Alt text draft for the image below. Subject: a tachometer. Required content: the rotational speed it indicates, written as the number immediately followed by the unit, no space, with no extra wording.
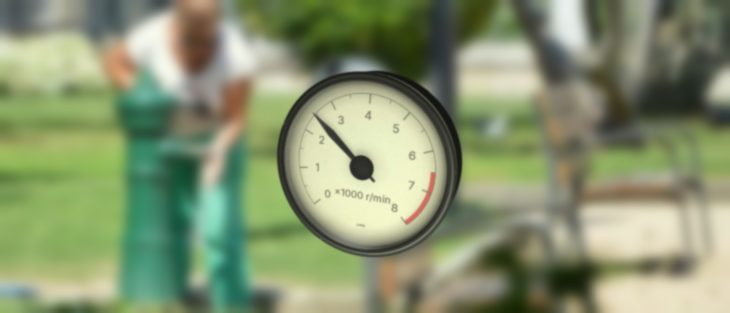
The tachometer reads 2500rpm
